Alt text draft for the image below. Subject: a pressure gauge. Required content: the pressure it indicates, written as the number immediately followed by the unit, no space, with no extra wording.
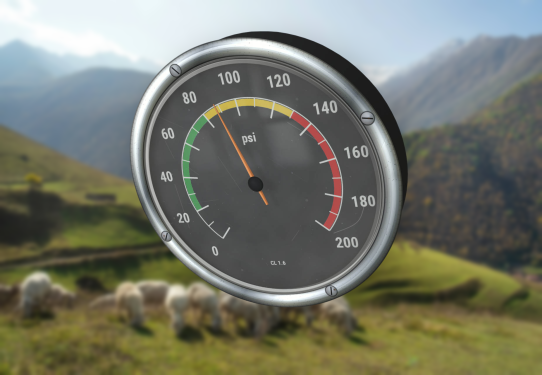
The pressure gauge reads 90psi
